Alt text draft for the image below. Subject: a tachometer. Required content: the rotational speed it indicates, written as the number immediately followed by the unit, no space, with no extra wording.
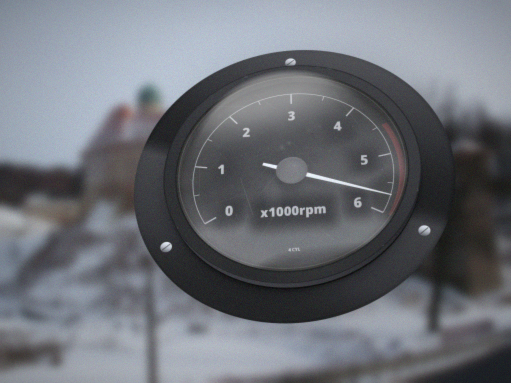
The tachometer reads 5750rpm
